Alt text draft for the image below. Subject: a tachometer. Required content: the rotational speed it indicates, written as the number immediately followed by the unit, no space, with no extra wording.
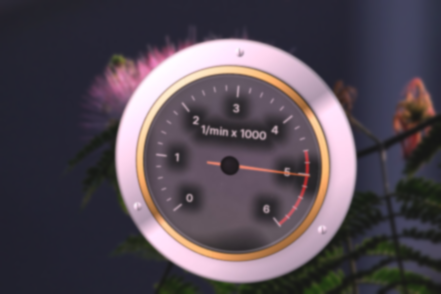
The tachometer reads 5000rpm
